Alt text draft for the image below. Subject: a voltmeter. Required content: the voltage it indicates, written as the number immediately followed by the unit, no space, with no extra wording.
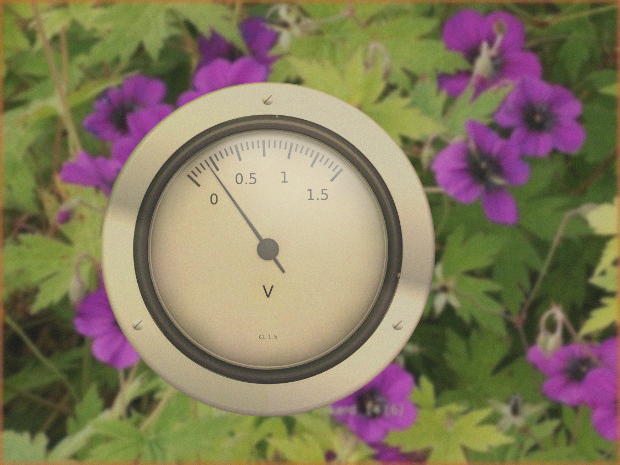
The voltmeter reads 0.2V
